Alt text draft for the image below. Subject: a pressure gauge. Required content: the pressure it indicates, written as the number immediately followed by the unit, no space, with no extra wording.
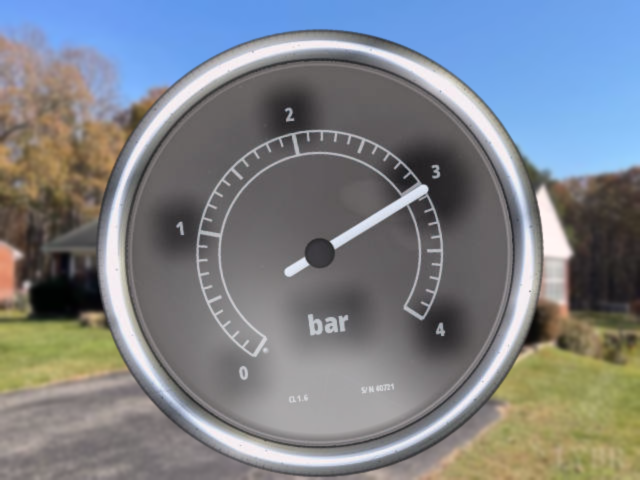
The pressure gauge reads 3.05bar
